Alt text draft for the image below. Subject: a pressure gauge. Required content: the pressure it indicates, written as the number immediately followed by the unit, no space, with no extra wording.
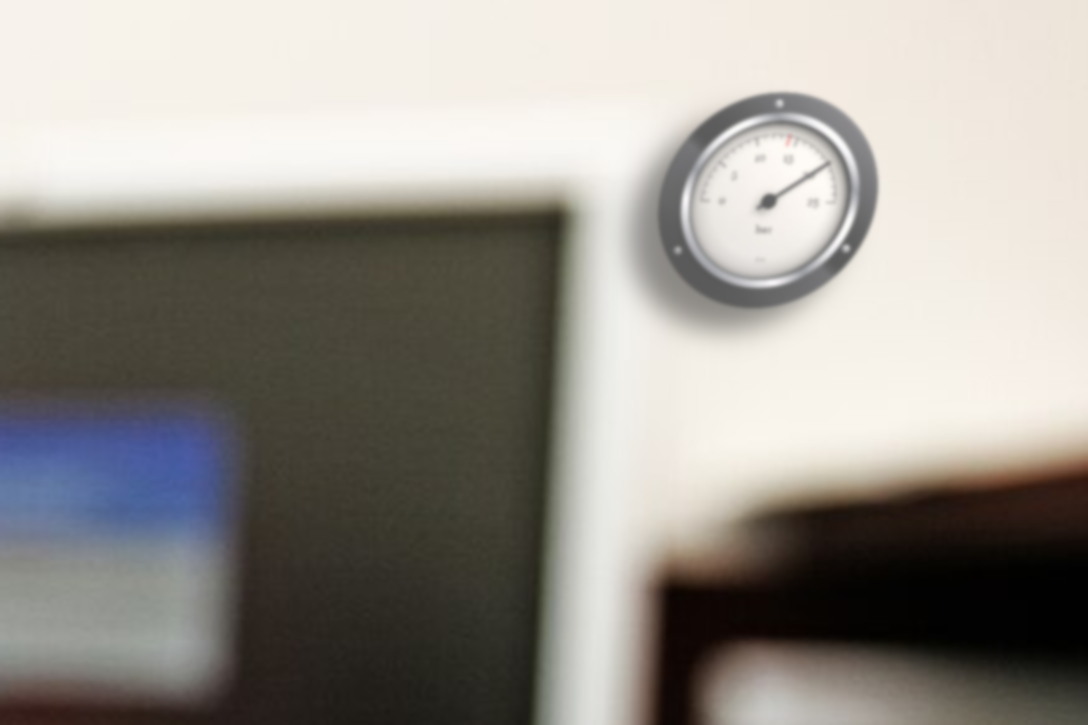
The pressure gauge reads 20bar
